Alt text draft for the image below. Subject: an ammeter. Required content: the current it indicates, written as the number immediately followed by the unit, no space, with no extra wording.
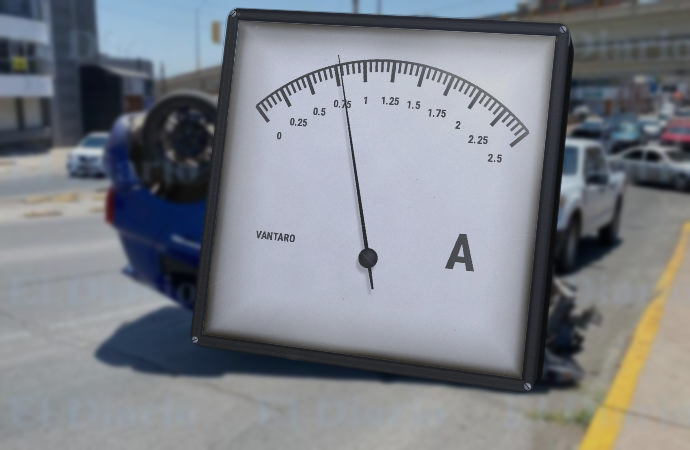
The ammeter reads 0.8A
